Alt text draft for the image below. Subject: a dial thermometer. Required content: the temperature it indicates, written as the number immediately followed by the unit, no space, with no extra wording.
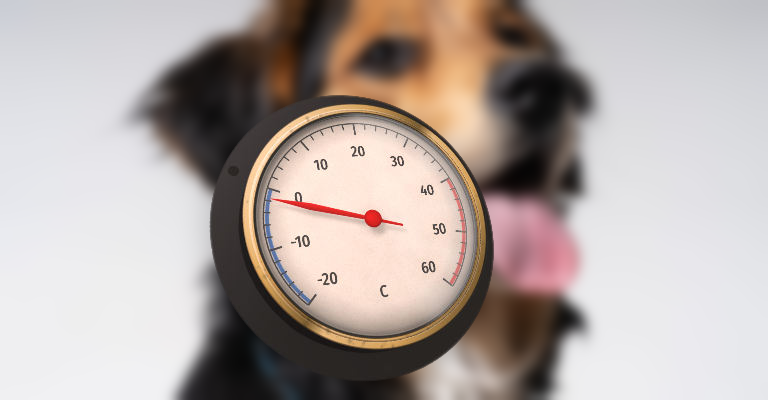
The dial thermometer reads -2°C
